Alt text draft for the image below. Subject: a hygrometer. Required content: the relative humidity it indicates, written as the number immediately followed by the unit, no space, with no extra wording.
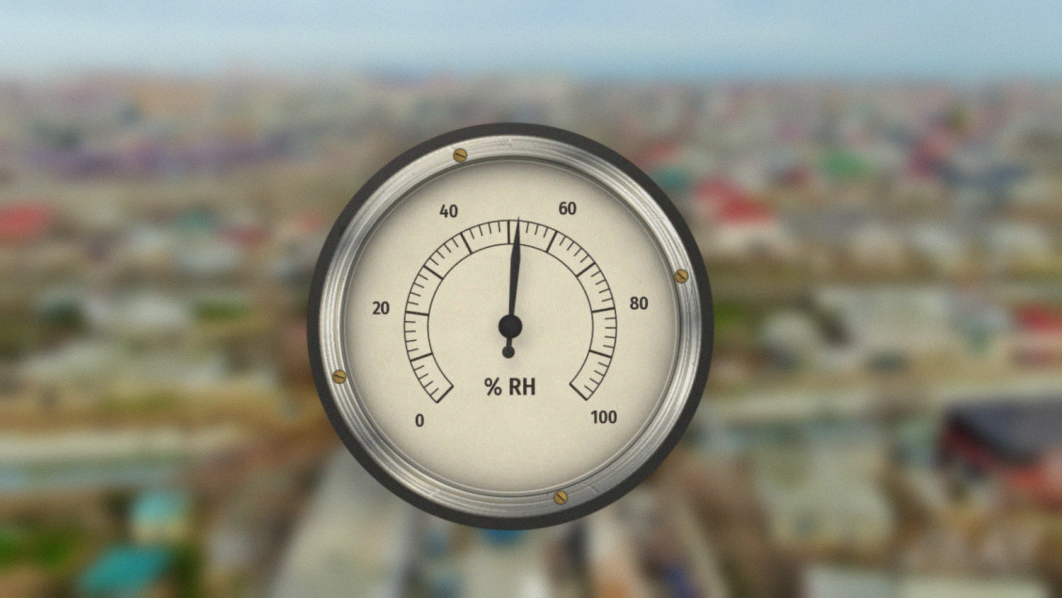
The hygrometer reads 52%
